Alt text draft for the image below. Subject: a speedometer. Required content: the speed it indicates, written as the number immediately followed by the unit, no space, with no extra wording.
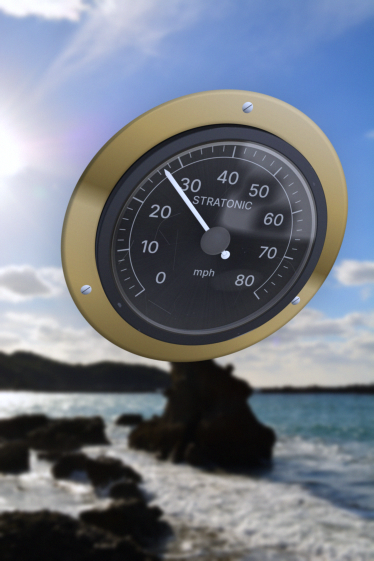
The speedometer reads 27mph
